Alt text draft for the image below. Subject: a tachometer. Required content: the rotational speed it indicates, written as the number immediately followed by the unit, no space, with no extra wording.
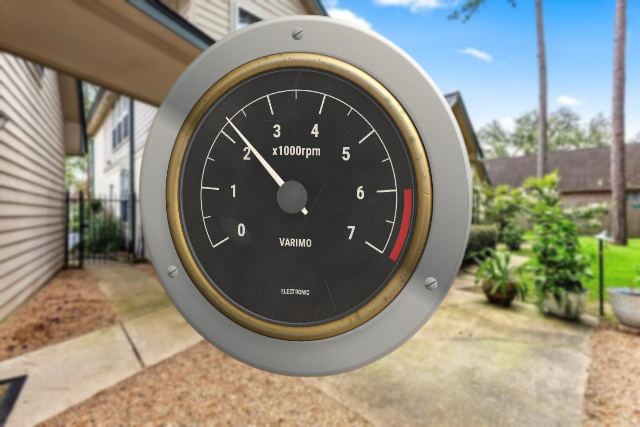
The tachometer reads 2250rpm
